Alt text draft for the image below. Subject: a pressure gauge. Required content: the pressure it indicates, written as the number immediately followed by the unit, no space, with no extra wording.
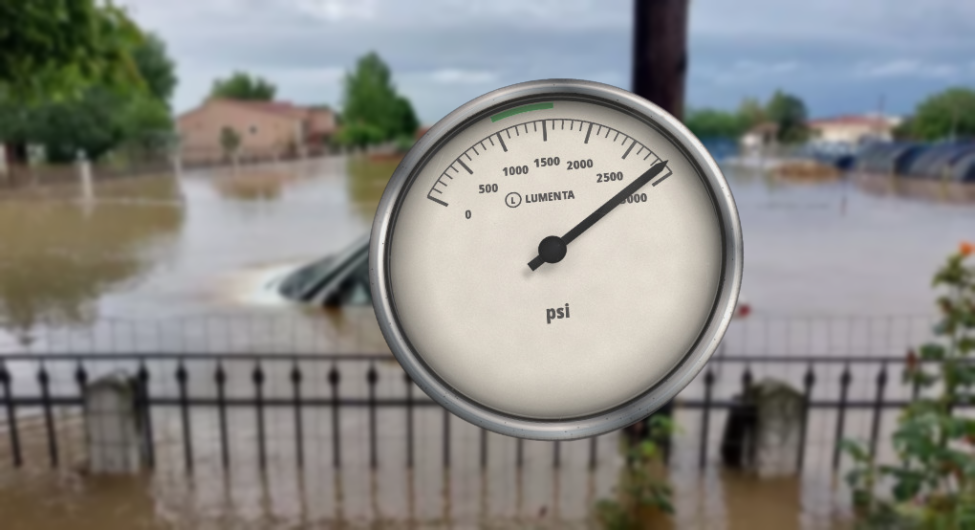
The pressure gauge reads 2900psi
